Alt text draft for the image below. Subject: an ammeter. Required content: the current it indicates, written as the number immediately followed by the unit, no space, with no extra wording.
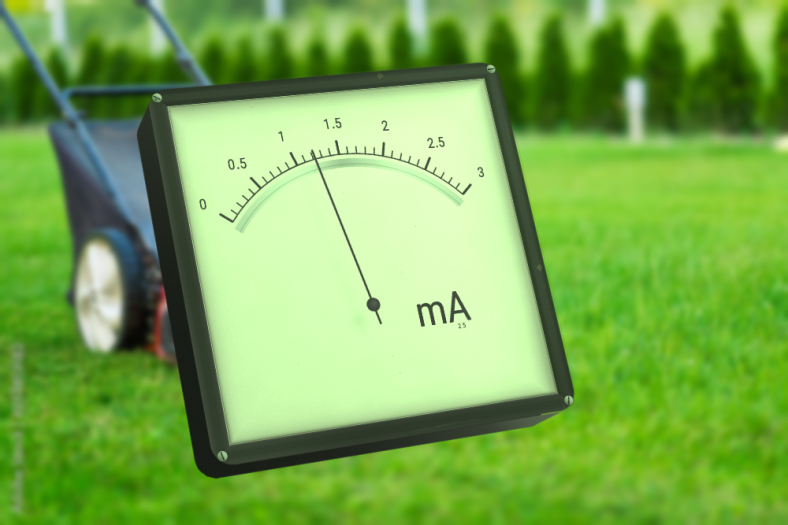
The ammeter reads 1.2mA
